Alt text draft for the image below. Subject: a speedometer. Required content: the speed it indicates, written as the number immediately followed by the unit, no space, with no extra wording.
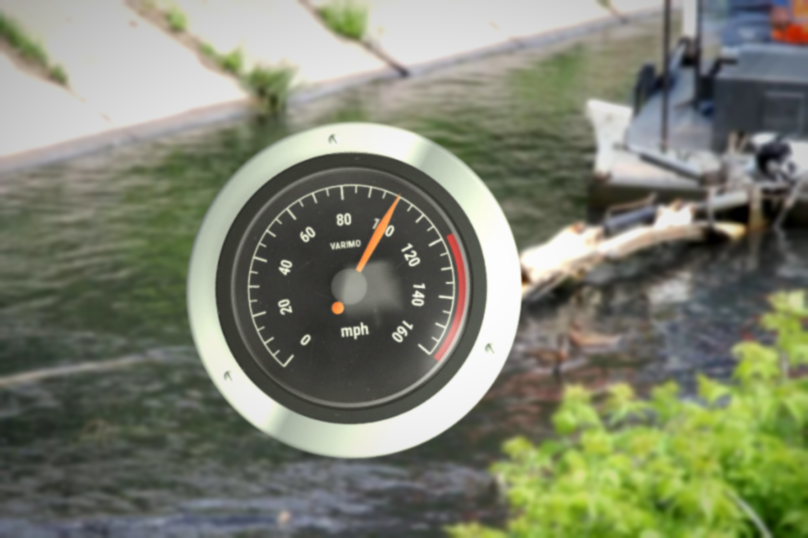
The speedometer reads 100mph
